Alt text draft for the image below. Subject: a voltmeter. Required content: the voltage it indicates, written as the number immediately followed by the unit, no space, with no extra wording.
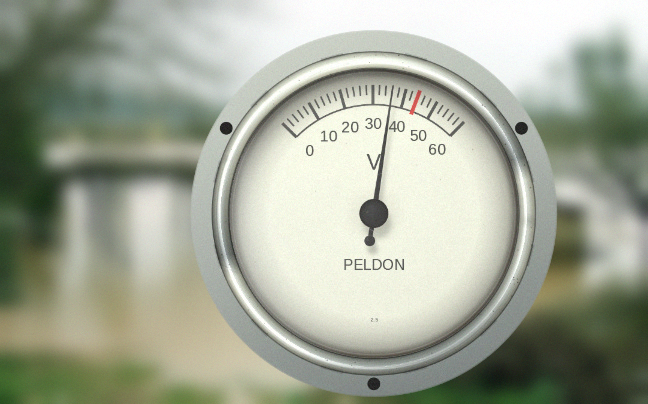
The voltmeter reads 36V
